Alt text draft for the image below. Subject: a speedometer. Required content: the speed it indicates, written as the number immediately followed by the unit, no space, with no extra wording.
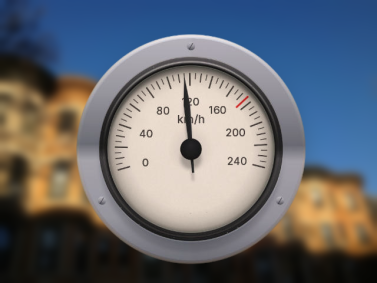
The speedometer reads 115km/h
